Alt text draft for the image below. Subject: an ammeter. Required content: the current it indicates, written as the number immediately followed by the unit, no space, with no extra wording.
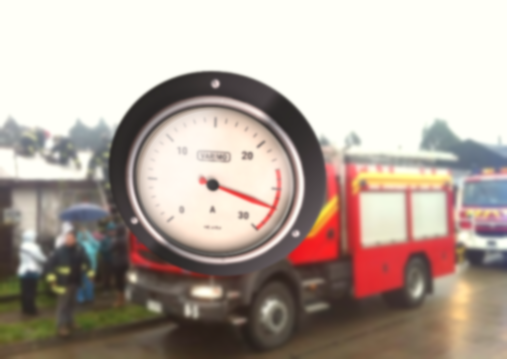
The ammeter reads 27A
